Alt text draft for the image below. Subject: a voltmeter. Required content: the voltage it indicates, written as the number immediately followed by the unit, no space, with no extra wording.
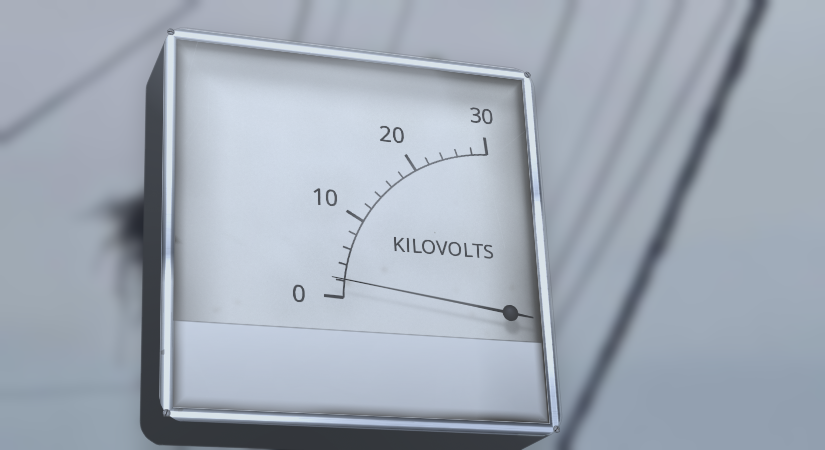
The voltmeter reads 2kV
